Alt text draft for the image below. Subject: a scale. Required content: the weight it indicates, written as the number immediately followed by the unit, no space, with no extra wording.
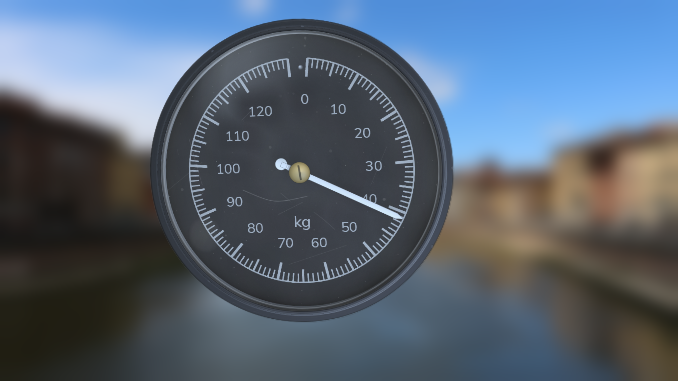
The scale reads 41kg
